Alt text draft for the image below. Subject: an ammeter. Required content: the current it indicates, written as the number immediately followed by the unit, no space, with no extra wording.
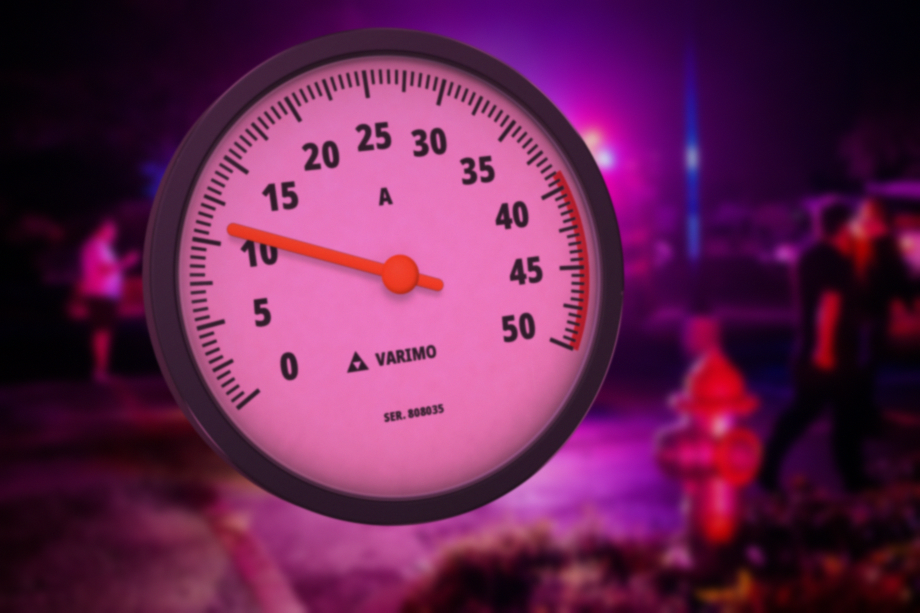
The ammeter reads 11A
